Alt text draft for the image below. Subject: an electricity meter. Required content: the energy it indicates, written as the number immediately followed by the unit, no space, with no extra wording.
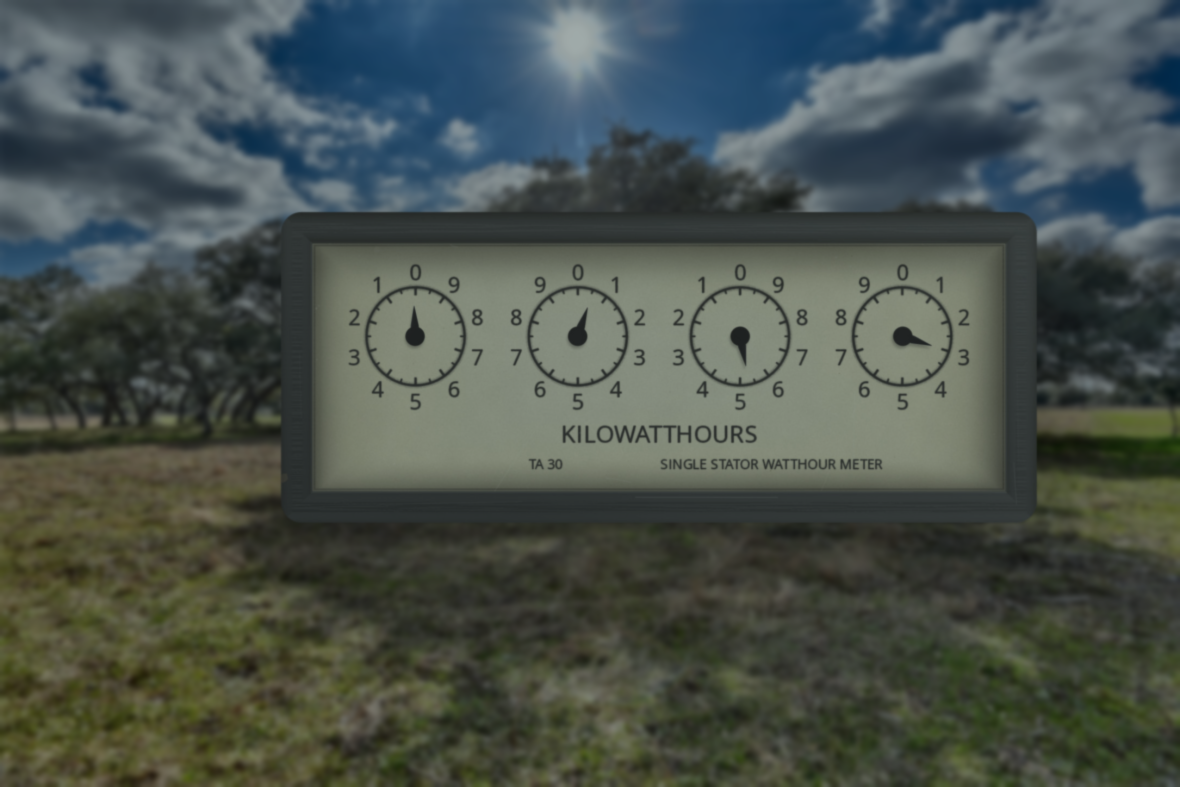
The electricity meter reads 53kWh
